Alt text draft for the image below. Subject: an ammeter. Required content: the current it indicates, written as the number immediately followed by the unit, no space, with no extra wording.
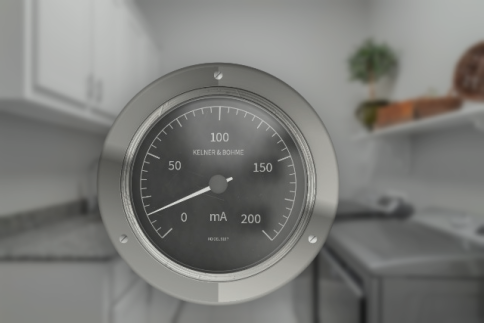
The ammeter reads 15mA
